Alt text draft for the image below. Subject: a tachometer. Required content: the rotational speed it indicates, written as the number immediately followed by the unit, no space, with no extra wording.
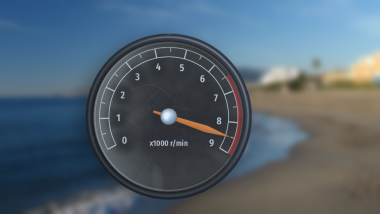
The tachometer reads 8500rpm
